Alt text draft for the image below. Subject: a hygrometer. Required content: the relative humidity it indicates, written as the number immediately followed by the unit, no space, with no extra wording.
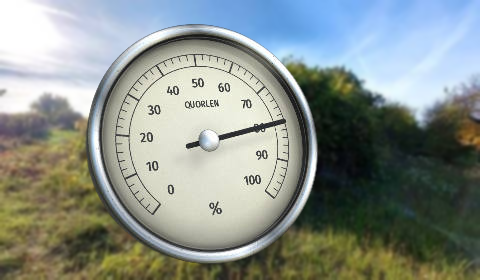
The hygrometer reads 80%
